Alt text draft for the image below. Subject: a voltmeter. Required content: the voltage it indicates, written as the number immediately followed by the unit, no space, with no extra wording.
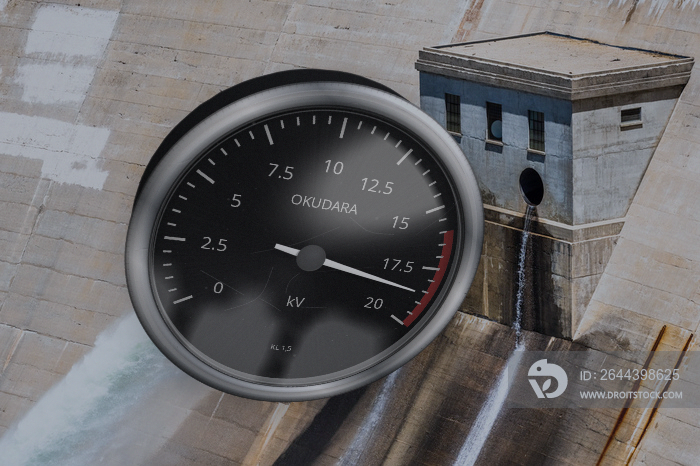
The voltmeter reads 18.5kV
